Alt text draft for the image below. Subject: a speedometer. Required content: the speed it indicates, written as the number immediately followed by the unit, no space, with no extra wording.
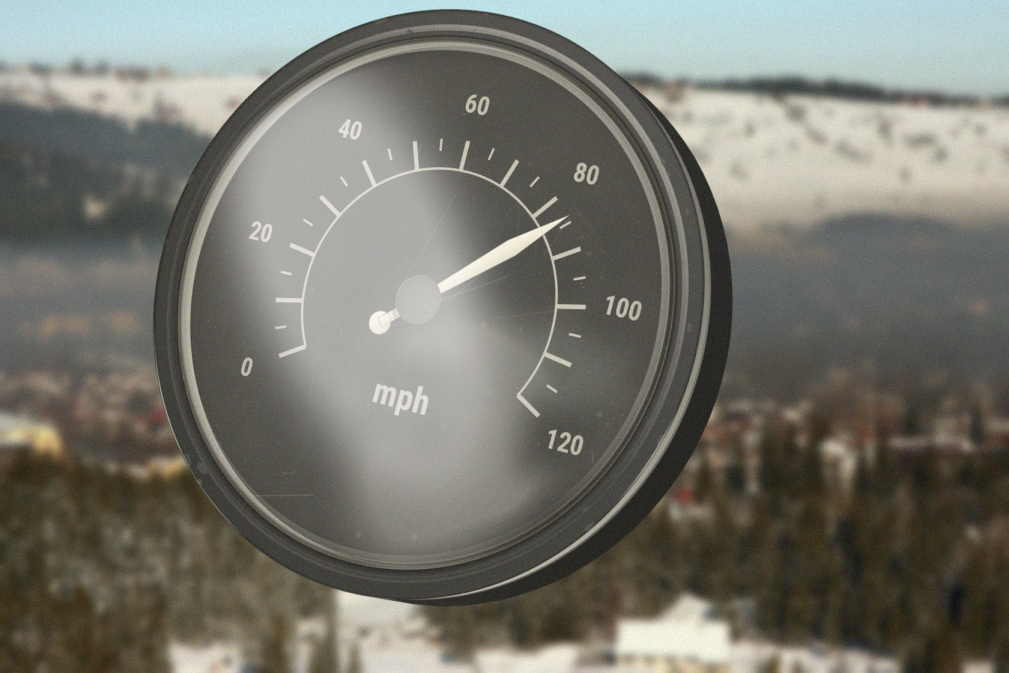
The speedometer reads 85mph
